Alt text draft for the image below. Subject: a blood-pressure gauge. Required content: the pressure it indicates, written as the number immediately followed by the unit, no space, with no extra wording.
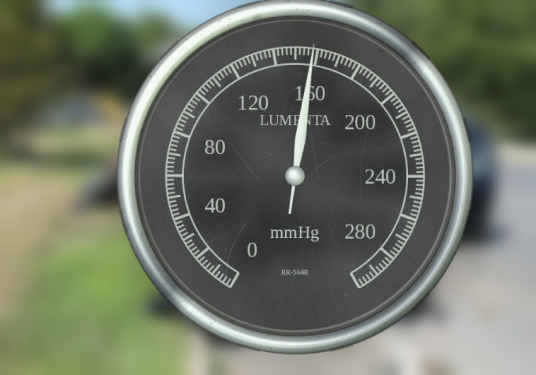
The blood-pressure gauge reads 158mmHg
